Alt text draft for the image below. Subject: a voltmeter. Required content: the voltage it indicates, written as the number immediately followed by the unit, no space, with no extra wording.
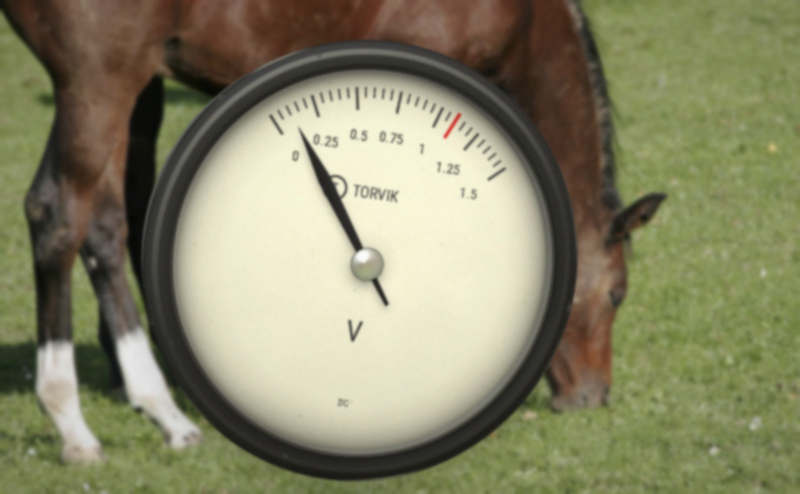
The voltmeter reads 0.1V
